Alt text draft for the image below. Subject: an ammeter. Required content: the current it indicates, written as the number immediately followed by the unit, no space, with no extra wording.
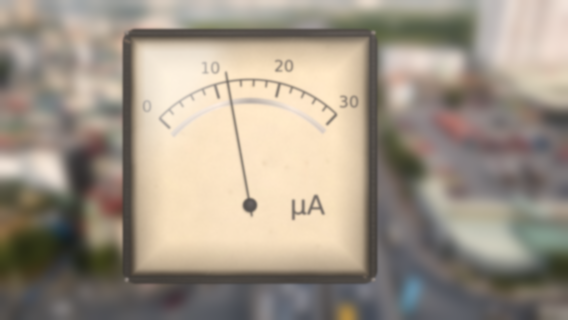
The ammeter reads 12µA
